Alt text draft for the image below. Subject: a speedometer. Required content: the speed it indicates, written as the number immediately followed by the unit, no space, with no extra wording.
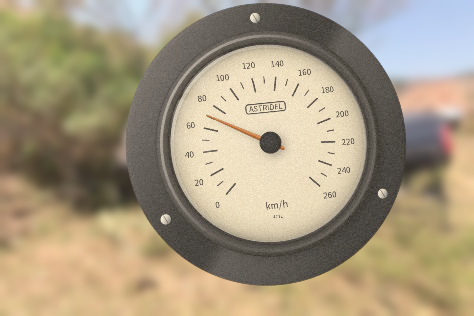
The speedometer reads 70km/h
